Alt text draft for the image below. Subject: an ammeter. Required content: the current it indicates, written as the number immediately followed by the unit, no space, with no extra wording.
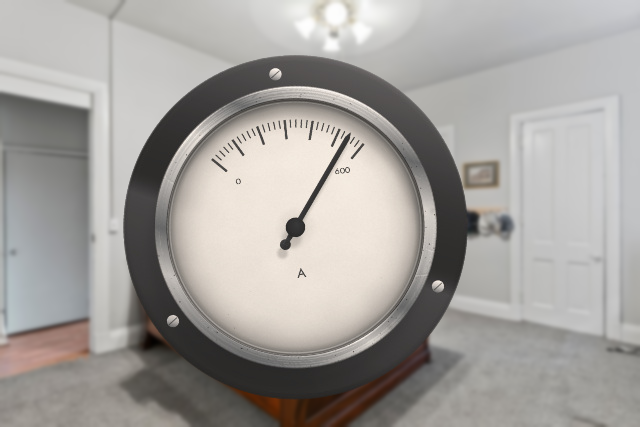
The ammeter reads 540A
